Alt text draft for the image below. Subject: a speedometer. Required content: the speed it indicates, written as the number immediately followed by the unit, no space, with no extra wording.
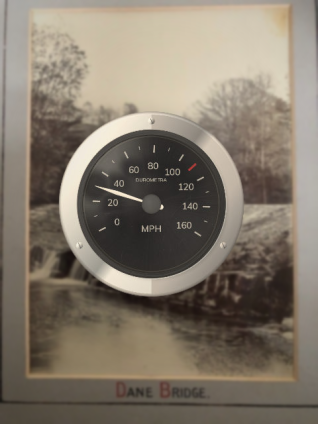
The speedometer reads 30mph
